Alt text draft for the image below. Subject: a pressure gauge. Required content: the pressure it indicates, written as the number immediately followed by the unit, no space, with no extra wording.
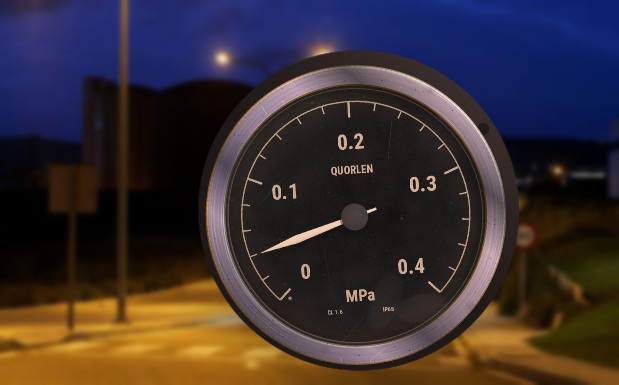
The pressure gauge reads 0.04MPa
